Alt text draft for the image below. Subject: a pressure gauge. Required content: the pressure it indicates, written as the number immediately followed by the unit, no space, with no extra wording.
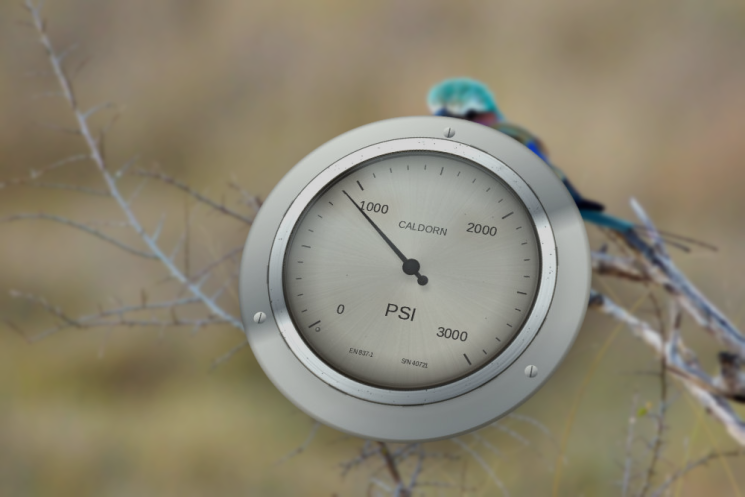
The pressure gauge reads 900psi
